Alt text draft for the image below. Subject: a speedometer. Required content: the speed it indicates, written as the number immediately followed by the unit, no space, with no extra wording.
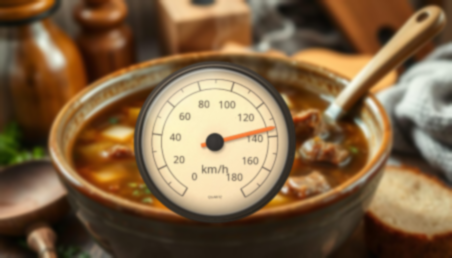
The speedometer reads 135km/h
